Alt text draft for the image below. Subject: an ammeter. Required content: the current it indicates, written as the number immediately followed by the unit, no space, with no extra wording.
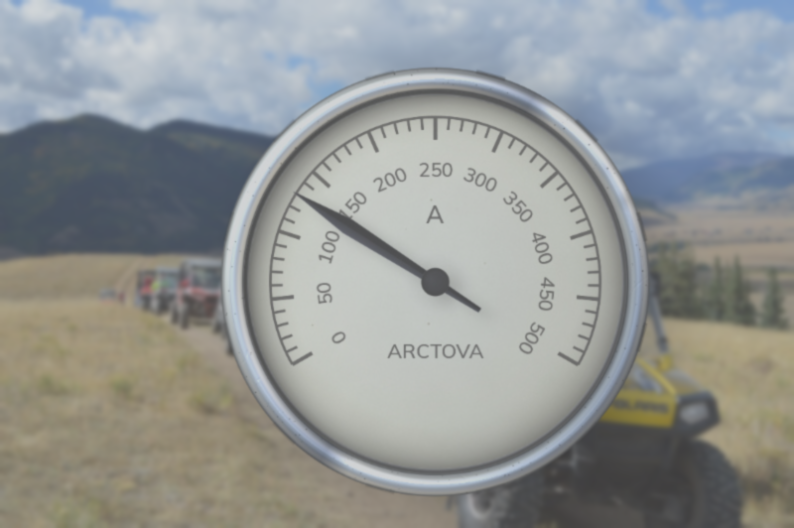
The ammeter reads 130A
